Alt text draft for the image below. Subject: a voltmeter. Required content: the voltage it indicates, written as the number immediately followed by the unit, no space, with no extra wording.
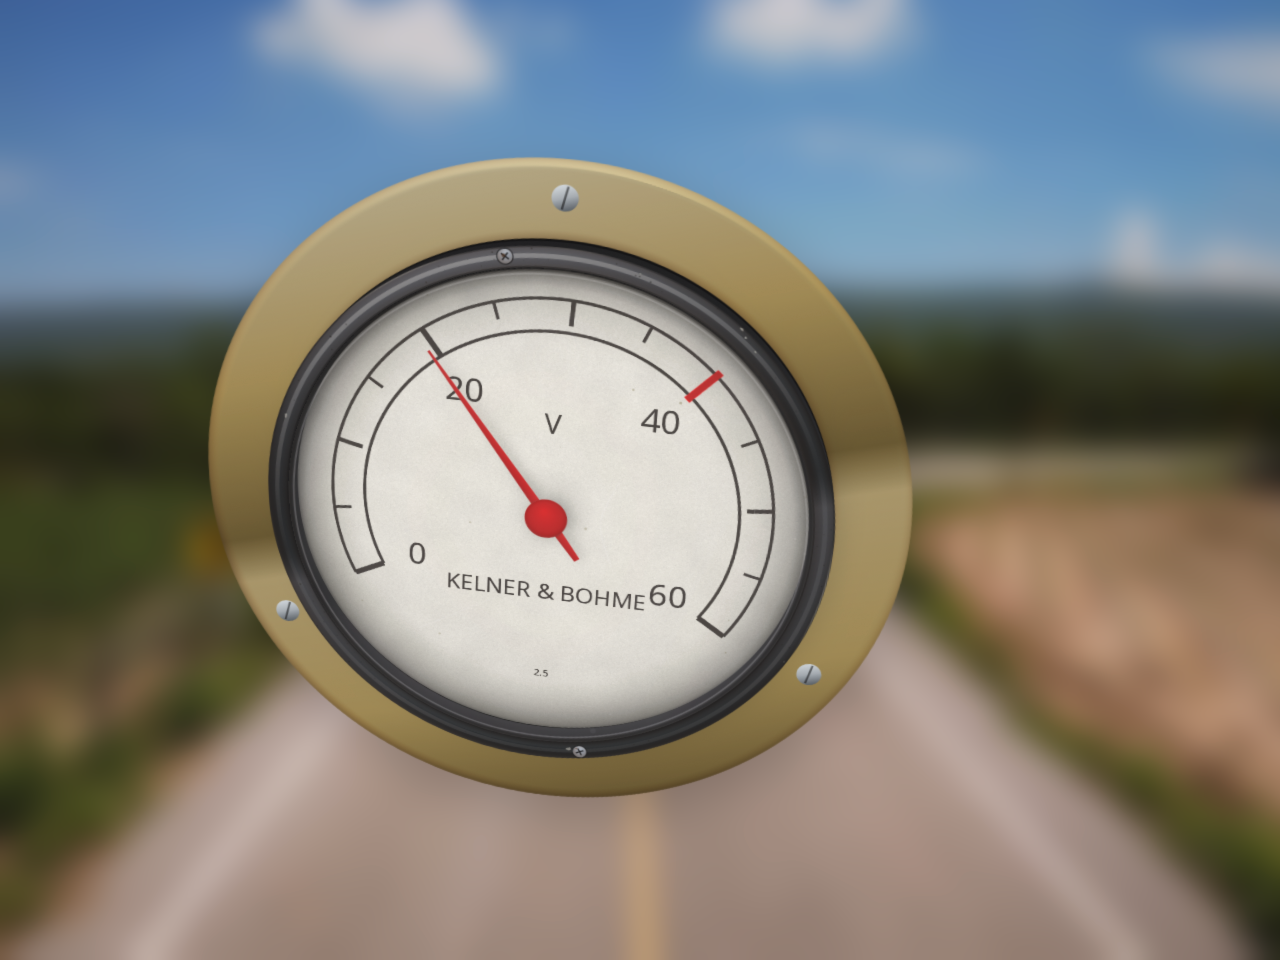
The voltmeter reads 20V
